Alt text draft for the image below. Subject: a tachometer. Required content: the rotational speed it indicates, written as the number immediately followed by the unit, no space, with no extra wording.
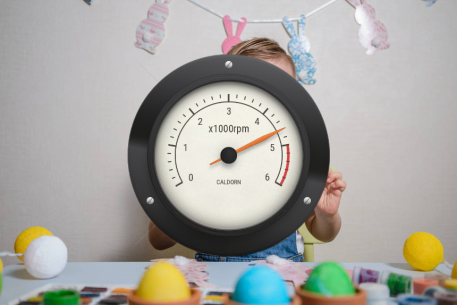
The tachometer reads 4600rpm
